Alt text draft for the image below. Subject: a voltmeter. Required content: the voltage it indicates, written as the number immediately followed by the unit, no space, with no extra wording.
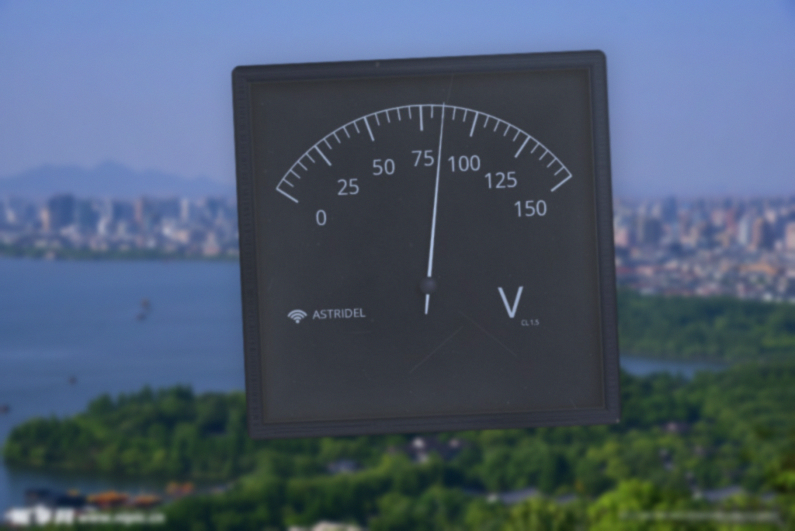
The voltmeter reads 85V
